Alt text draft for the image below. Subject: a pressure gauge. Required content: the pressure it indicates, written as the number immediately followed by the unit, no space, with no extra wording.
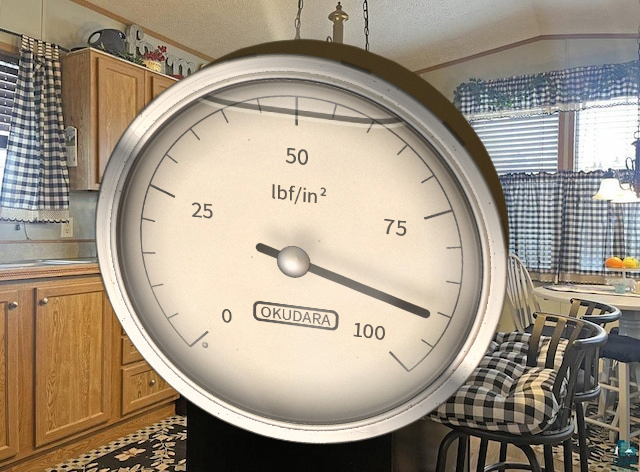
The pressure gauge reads 90psi
